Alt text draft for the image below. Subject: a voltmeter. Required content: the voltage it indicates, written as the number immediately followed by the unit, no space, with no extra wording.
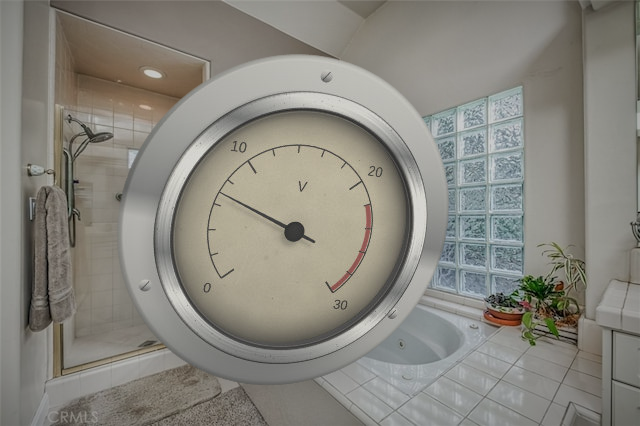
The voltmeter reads 7V
